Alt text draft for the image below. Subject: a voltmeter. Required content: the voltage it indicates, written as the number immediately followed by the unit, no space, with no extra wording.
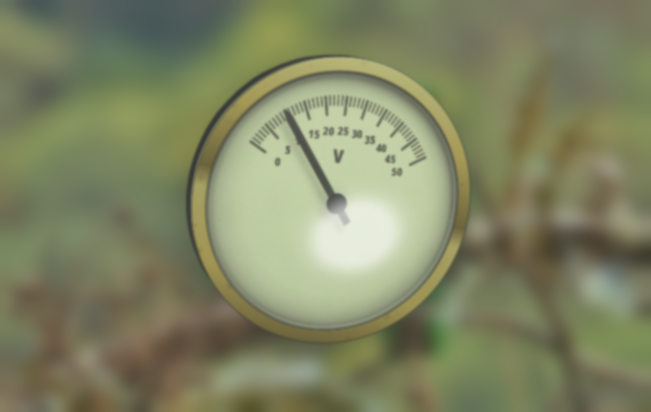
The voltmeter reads 10V
